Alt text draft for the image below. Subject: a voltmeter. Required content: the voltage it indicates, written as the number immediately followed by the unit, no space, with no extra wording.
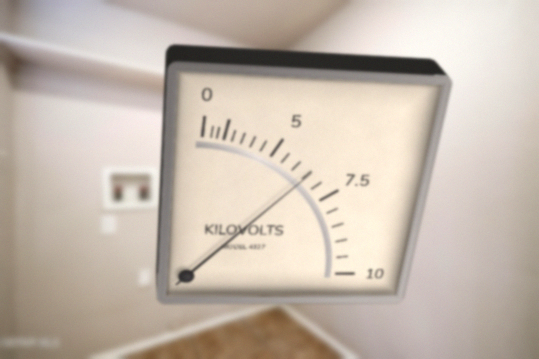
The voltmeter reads 6.5kV
